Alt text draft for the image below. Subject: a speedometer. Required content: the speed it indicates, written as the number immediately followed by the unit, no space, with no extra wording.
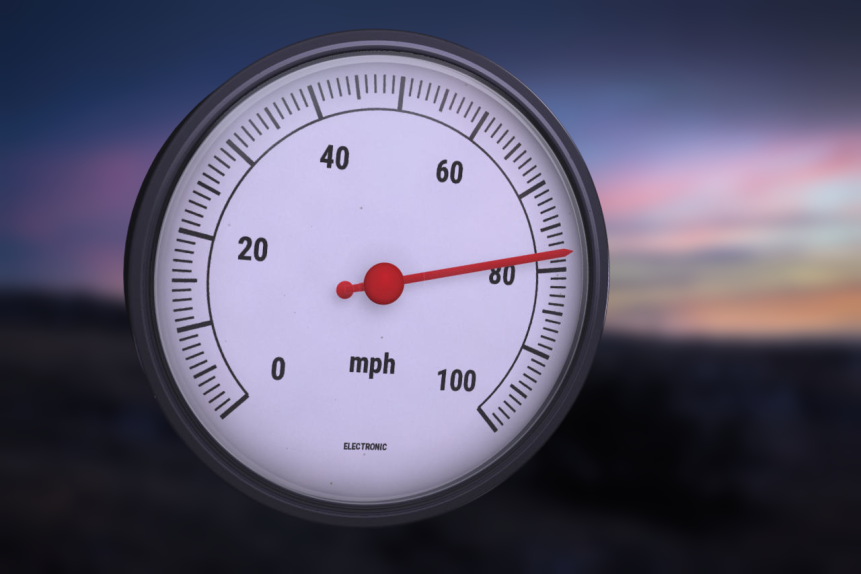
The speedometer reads 78mph
